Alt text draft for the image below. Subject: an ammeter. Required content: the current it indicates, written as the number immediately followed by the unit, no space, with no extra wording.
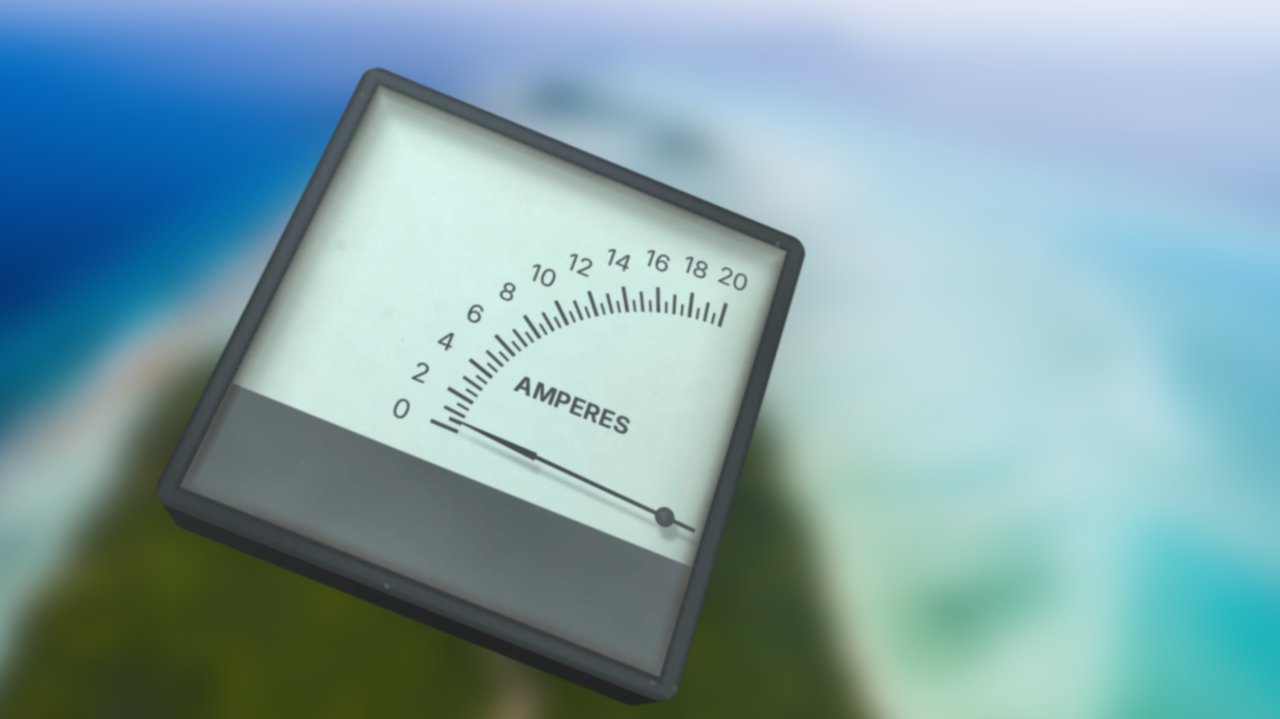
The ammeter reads 0.5A
